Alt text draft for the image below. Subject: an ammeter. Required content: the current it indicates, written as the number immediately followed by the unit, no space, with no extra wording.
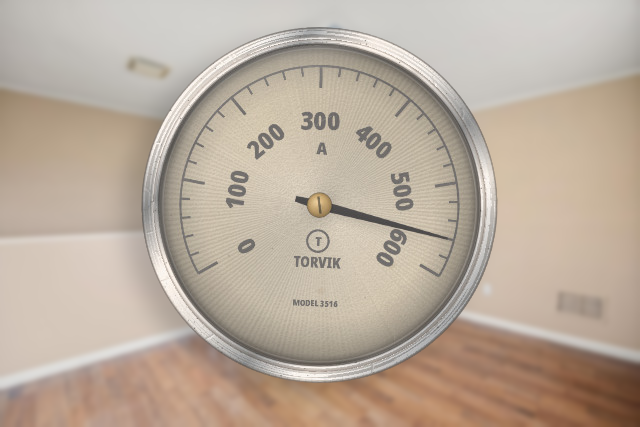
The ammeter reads 560A
